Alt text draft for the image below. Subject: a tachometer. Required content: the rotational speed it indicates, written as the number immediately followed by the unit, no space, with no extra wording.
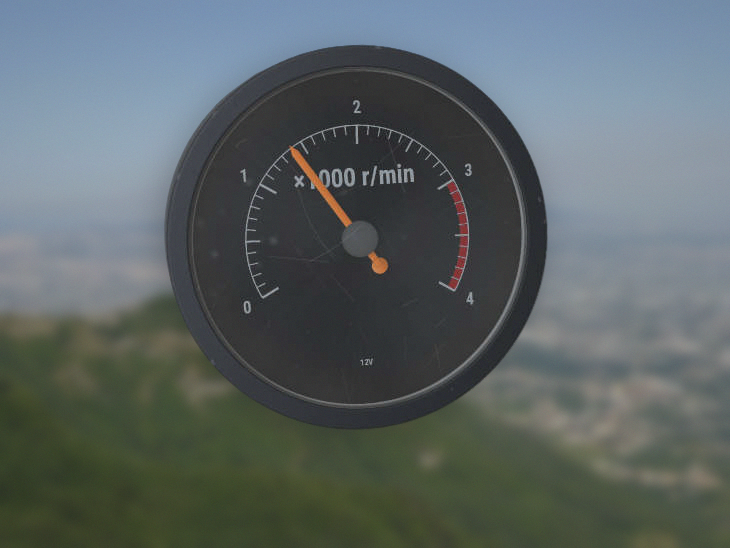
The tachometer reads 1400rpm
